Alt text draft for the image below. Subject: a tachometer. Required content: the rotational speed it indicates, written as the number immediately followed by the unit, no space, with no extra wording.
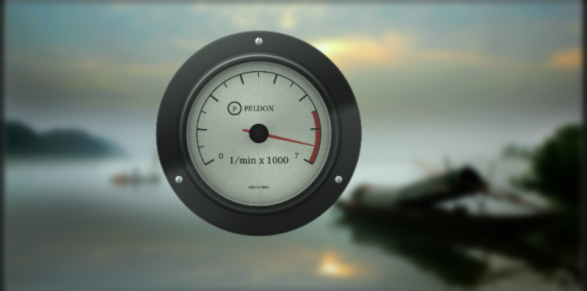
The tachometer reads 6500rpm
